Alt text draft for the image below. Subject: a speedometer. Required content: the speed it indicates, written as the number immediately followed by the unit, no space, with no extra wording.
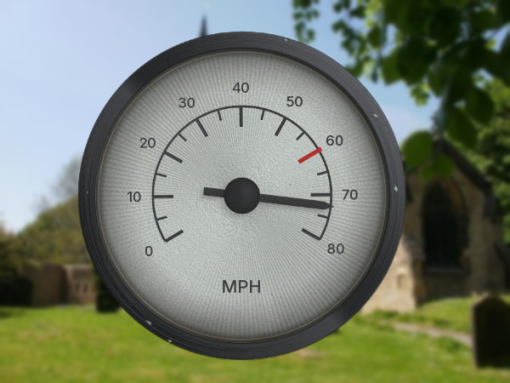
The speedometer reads 72.5mph
